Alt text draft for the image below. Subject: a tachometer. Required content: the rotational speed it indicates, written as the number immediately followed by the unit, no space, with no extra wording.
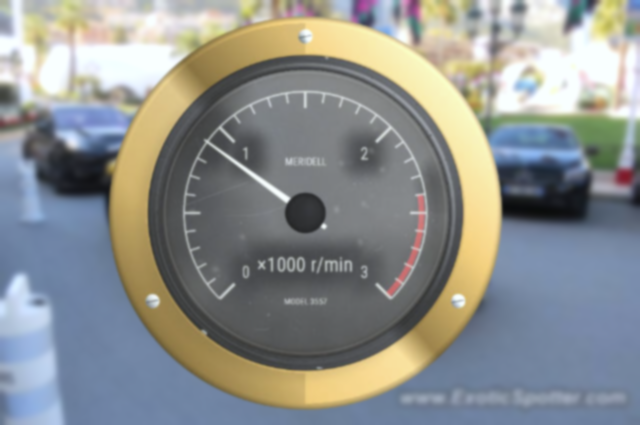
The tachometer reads 900rpm
